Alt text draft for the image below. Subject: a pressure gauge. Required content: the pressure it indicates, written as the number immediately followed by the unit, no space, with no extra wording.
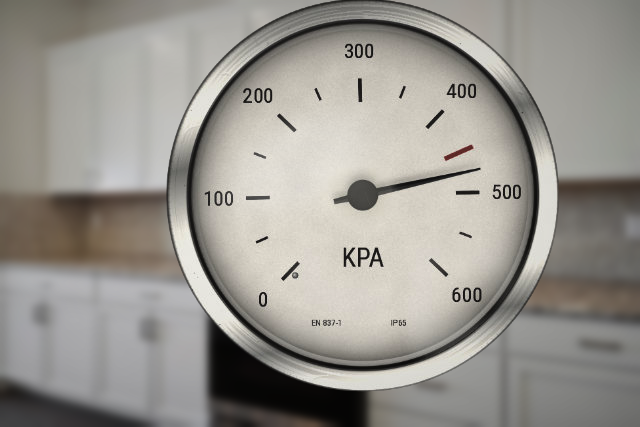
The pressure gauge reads 475kPa
